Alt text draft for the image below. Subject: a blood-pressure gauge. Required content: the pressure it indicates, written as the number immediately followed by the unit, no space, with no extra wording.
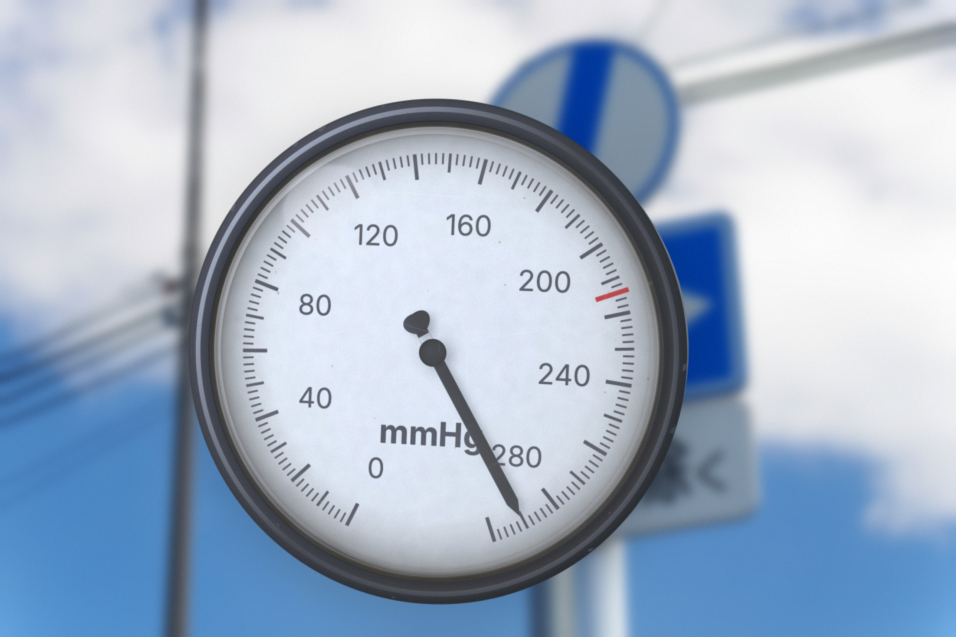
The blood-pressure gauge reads 290mmHg
